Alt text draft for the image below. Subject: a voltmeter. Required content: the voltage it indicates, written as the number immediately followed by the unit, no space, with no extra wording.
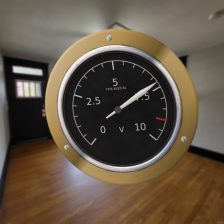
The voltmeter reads 7.25V
